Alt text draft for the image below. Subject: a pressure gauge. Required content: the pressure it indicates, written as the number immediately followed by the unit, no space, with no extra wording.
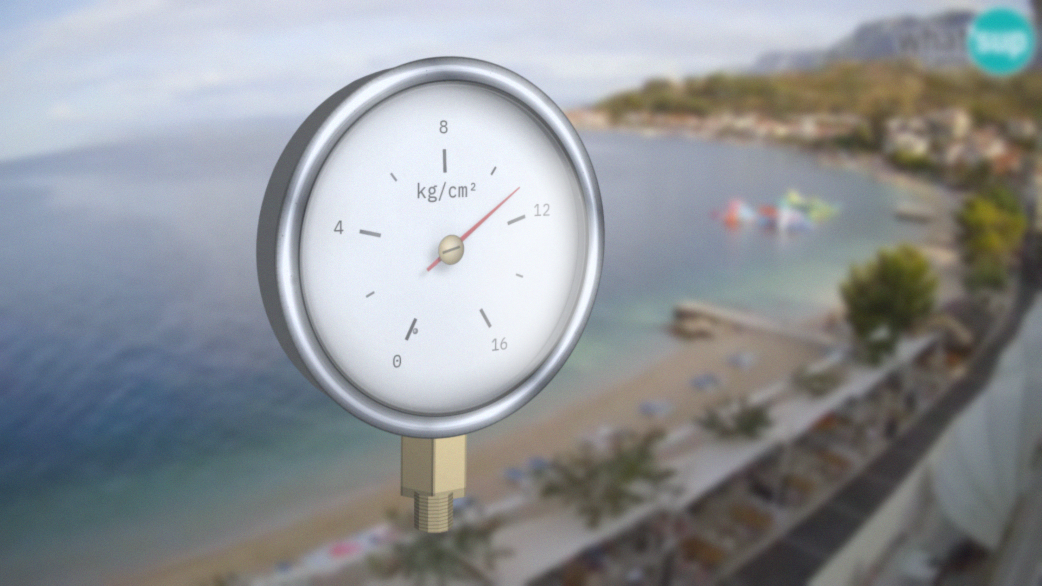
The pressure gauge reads 11kg/cm²
